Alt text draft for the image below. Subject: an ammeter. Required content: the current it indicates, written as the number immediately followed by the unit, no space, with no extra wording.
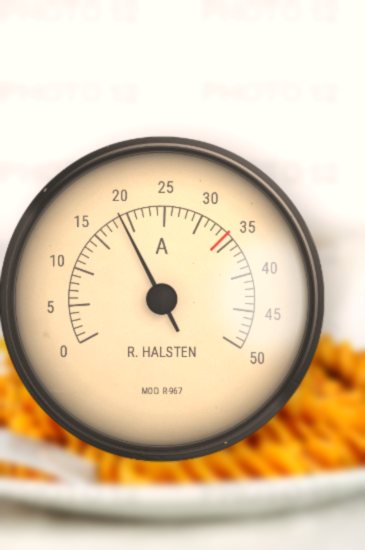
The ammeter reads 19A
